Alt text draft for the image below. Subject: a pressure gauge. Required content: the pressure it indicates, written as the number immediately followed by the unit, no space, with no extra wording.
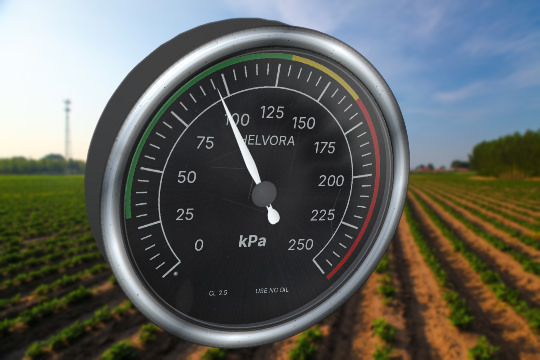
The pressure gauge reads 95kPa
